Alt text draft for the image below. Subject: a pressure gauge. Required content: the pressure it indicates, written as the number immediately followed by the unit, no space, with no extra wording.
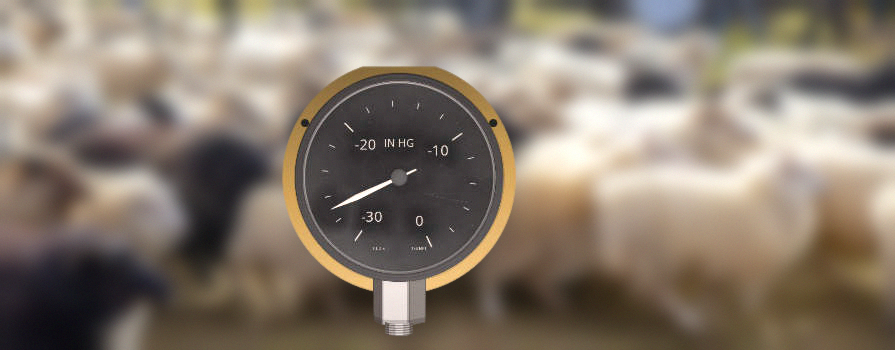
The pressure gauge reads -27inHg
